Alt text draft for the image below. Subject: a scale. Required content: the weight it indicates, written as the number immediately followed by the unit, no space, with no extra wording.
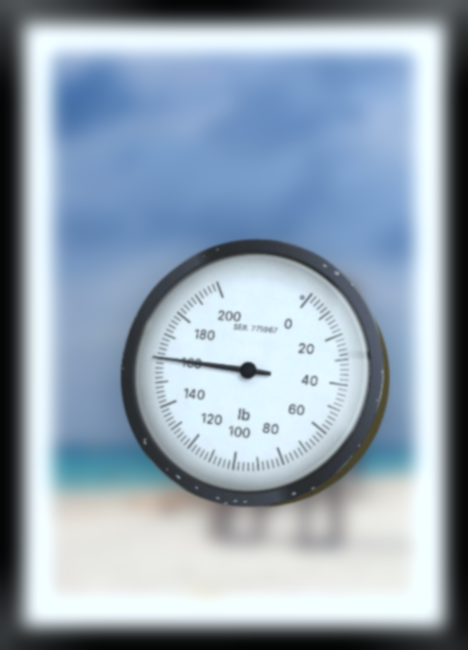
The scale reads 160lb
